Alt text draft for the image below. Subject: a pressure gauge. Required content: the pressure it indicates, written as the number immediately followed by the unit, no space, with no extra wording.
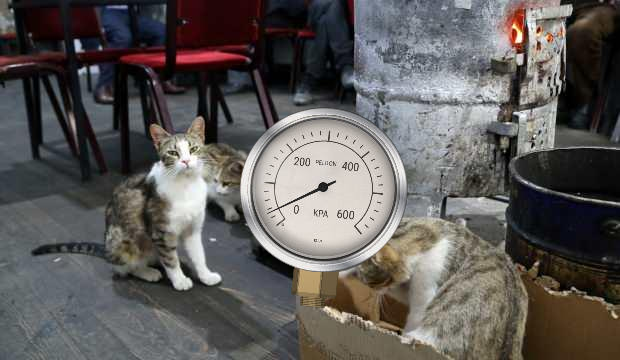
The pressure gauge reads 30kPa
